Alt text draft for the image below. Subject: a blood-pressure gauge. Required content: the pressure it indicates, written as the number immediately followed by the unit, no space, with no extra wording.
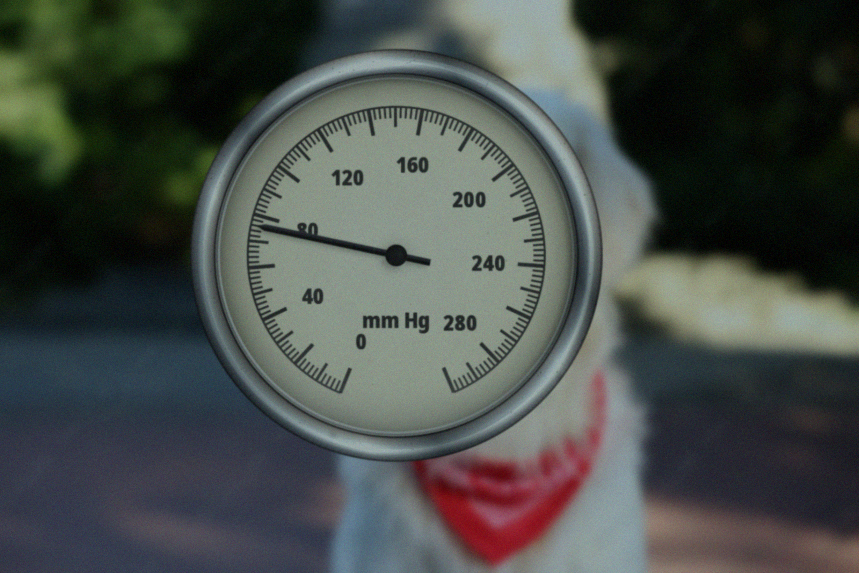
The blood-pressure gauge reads 76mmHg
